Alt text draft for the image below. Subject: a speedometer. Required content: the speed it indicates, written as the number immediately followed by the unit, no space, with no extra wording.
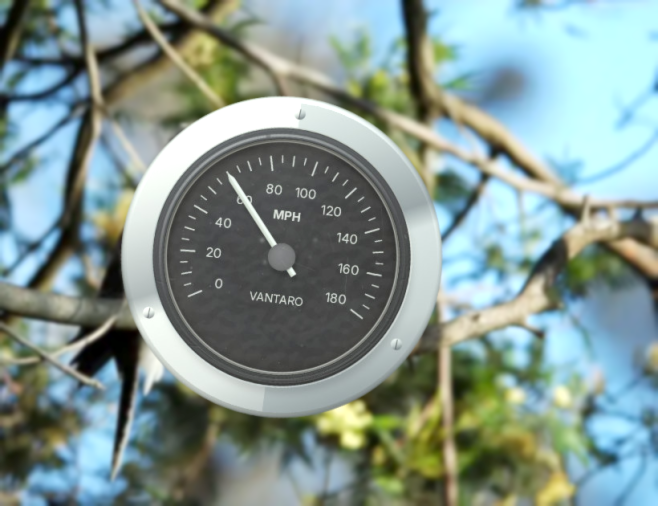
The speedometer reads 60mph
